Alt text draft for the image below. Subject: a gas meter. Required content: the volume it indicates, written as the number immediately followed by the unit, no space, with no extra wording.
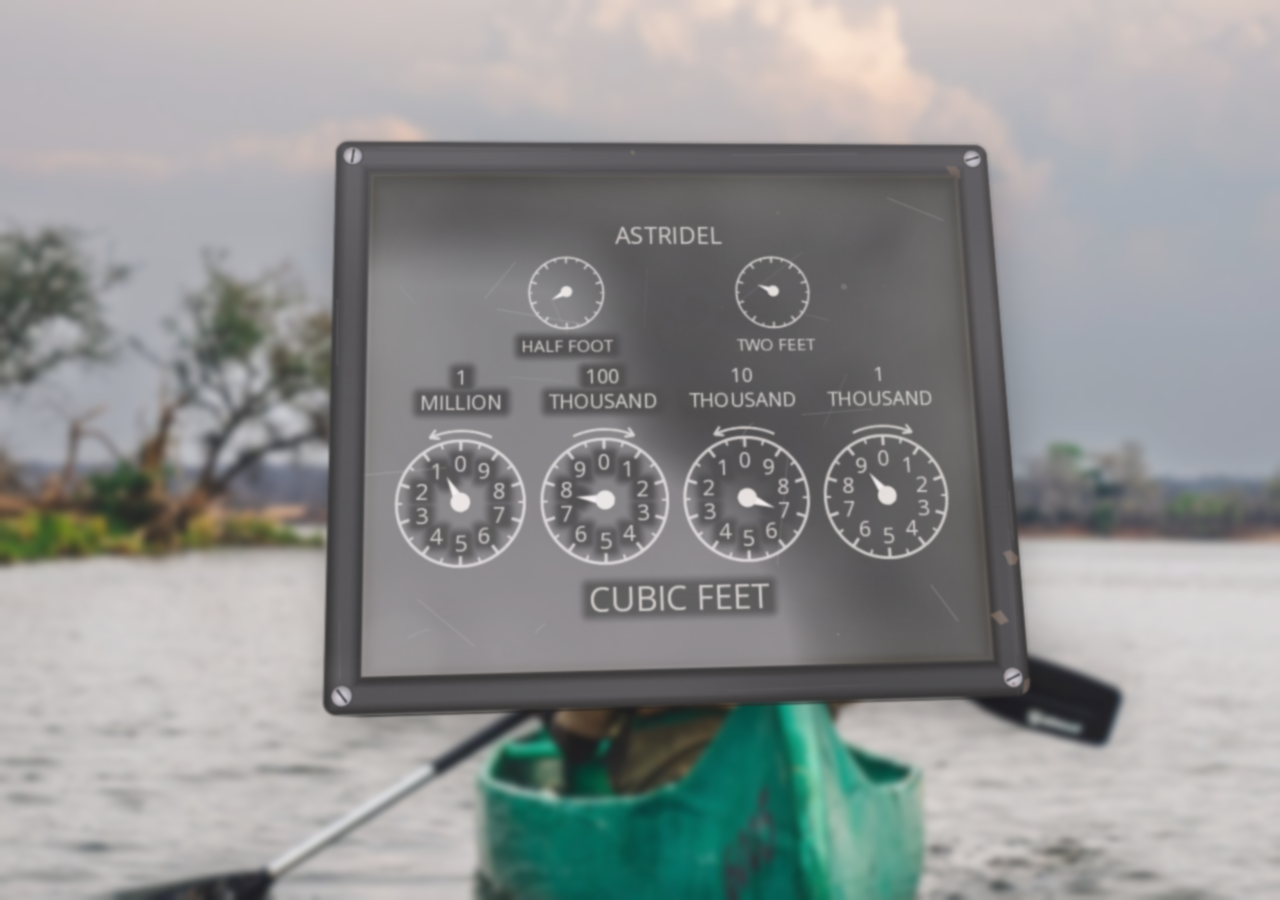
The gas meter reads 76900ft³
